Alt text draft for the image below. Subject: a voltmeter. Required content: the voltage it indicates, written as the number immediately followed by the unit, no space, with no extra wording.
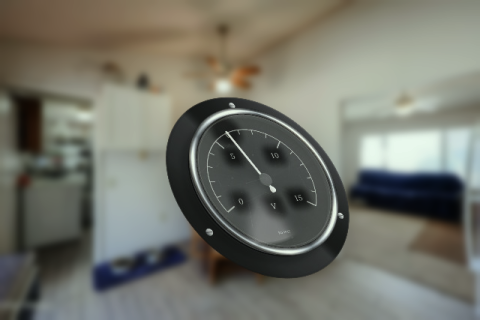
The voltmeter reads 6V
